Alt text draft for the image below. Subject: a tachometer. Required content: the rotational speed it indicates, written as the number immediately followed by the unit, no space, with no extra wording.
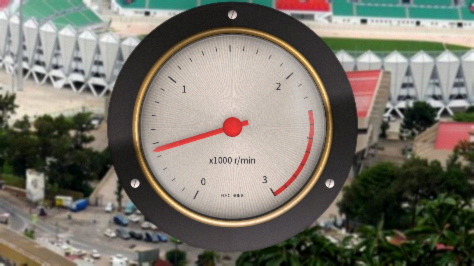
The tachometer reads 450rpm
